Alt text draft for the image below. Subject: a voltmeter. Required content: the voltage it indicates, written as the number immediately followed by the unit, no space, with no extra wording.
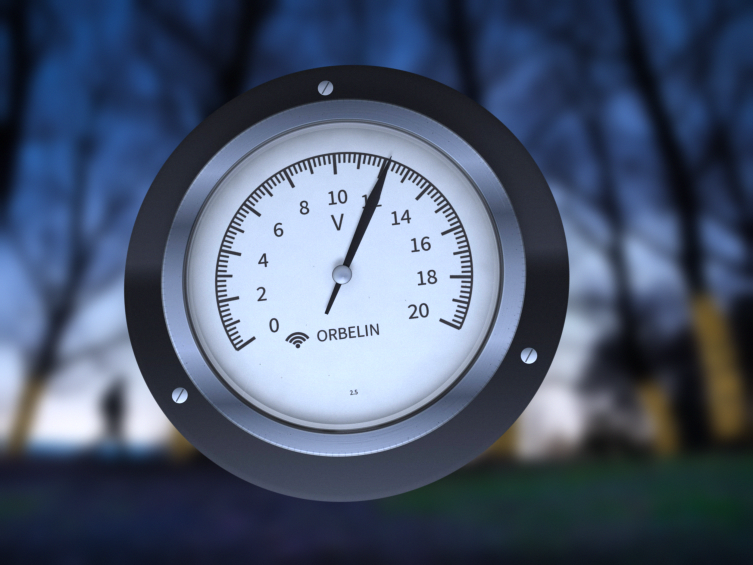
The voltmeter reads 12.2V
